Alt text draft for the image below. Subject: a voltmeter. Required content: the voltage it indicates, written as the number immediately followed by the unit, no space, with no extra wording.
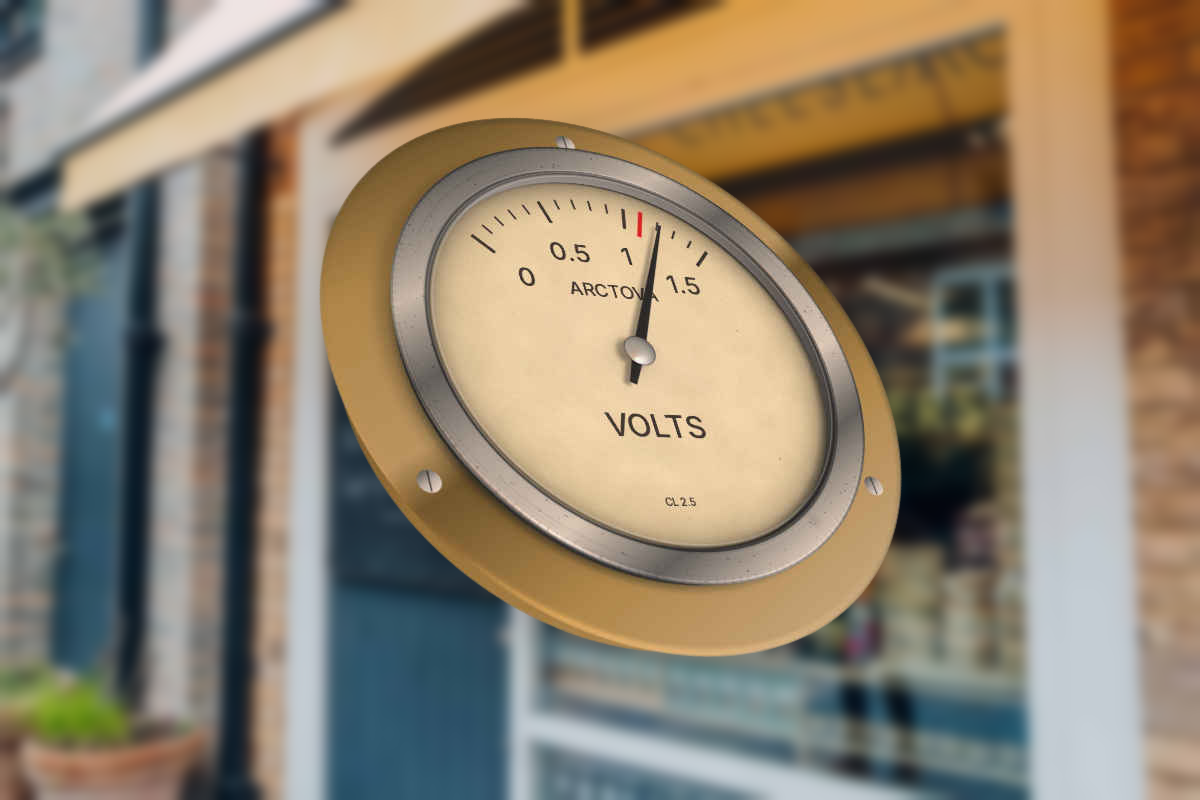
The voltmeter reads 1.2V
